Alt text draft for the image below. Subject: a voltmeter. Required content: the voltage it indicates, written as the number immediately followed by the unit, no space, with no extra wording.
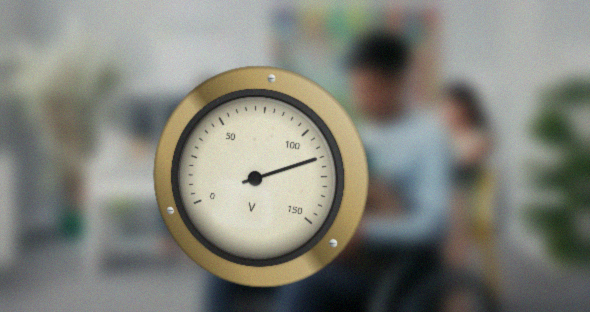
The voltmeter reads 115V
